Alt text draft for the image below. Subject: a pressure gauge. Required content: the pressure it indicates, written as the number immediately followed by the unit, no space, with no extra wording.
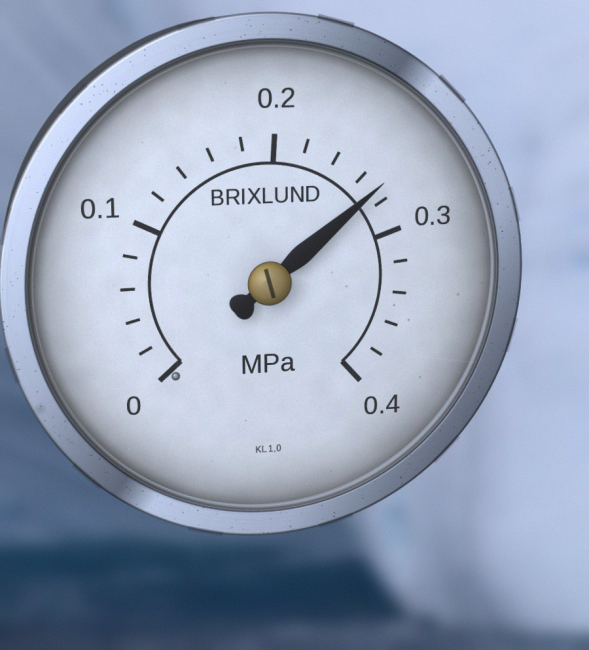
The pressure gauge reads 0.27MPa
